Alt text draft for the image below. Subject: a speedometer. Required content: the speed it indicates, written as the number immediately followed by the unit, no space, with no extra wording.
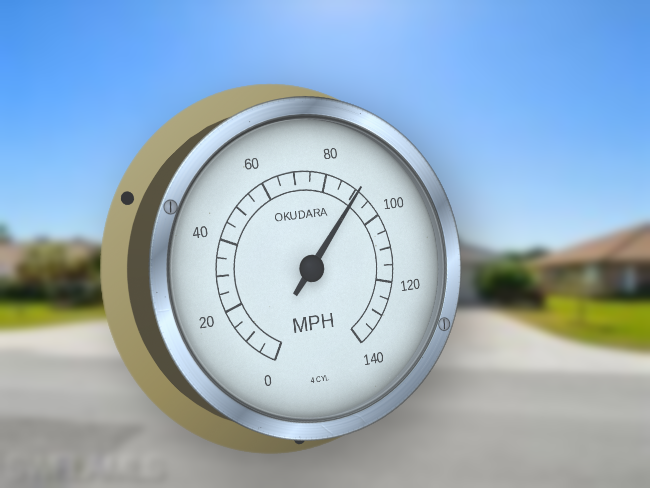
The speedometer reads 90mph
